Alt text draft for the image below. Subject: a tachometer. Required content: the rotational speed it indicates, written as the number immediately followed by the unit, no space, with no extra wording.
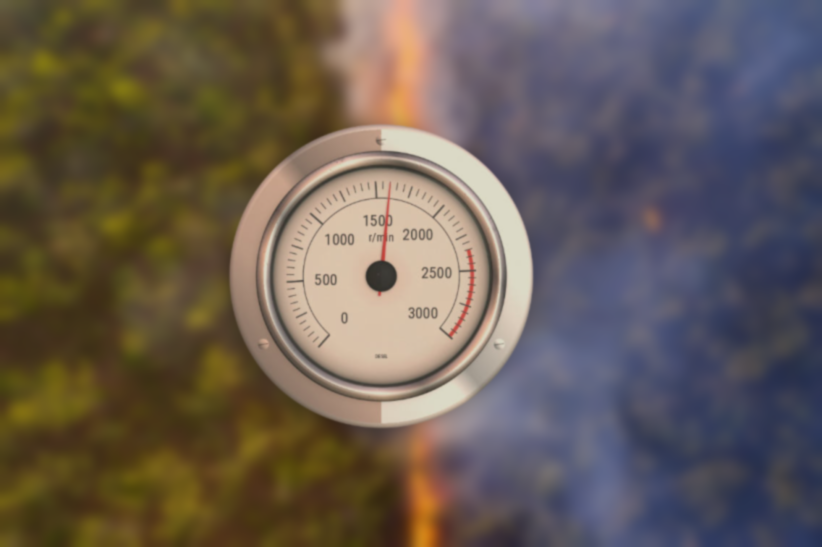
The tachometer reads 1600rpm
